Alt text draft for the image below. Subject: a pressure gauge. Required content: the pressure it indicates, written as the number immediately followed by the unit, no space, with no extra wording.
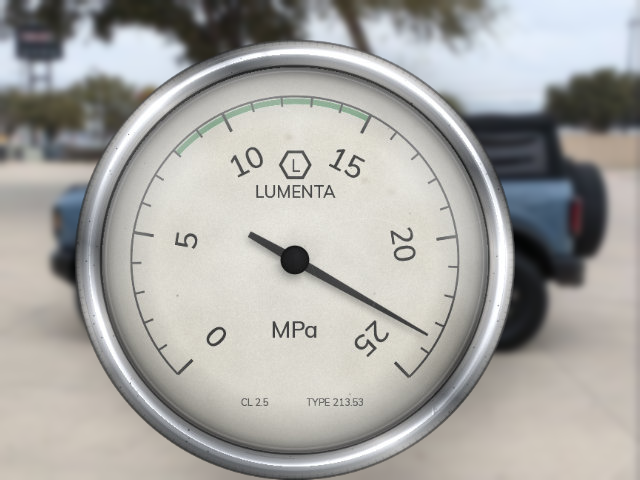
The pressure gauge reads 23.5MPa
